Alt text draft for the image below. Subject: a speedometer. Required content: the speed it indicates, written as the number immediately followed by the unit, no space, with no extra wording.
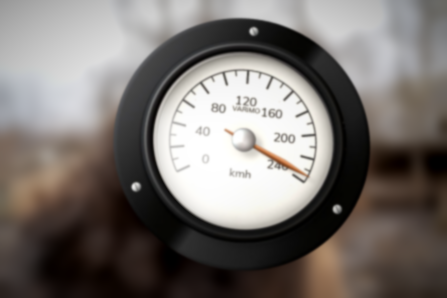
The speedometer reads 235km/h
